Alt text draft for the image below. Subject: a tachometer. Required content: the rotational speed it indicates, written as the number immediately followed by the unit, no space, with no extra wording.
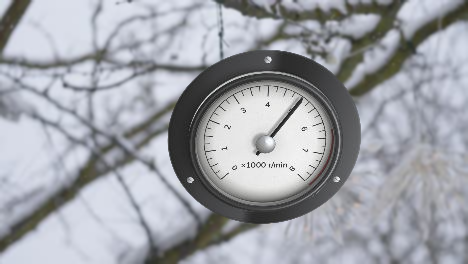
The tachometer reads 5000rpm
